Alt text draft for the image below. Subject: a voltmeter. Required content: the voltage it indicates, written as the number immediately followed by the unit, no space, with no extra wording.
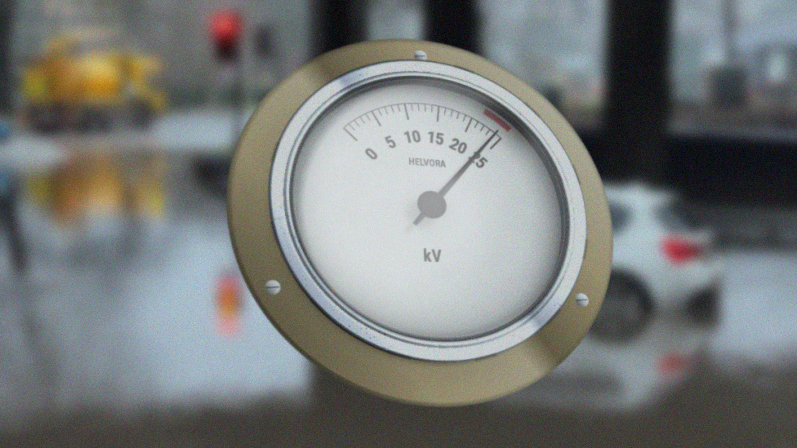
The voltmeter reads 24kV
